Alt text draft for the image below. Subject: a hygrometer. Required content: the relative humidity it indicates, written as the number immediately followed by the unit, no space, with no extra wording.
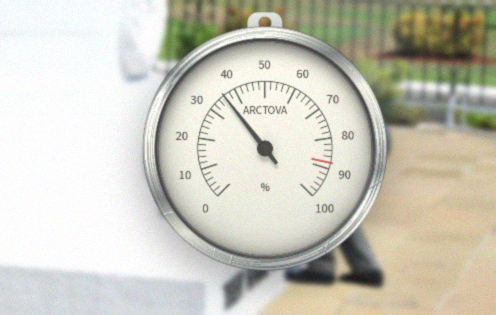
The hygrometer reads 36%
